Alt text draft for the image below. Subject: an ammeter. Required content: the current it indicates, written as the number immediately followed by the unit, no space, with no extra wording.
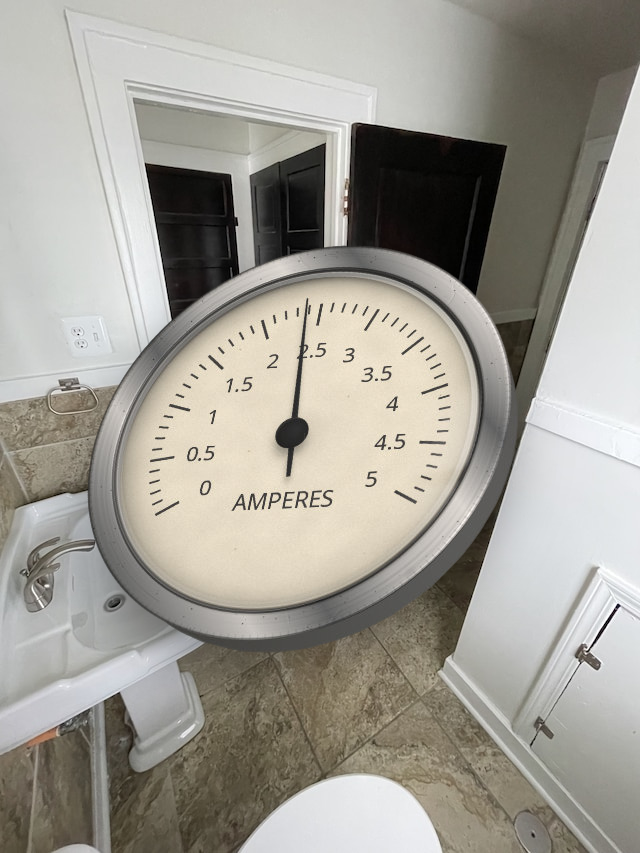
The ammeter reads 2.4A
